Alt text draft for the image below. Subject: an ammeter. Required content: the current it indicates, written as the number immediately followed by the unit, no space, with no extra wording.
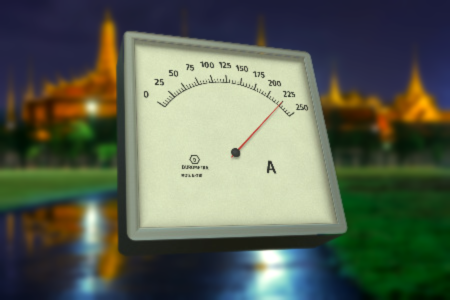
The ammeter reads 225A
